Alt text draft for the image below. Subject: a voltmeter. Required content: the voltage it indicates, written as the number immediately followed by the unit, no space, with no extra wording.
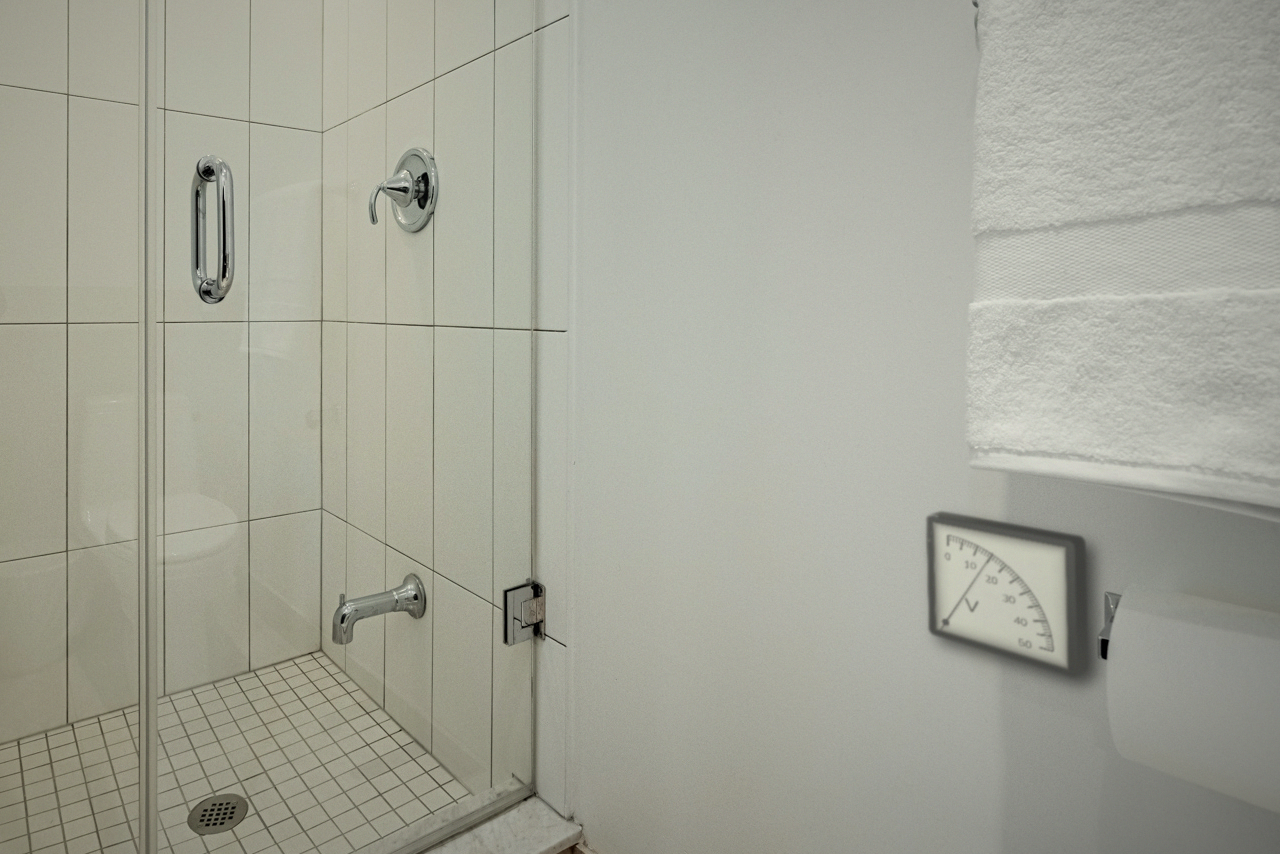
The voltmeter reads 15V
